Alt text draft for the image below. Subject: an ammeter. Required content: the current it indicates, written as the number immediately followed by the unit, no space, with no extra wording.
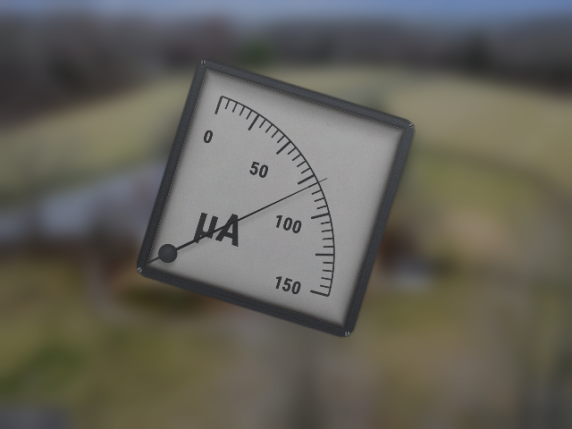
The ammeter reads 80µA
